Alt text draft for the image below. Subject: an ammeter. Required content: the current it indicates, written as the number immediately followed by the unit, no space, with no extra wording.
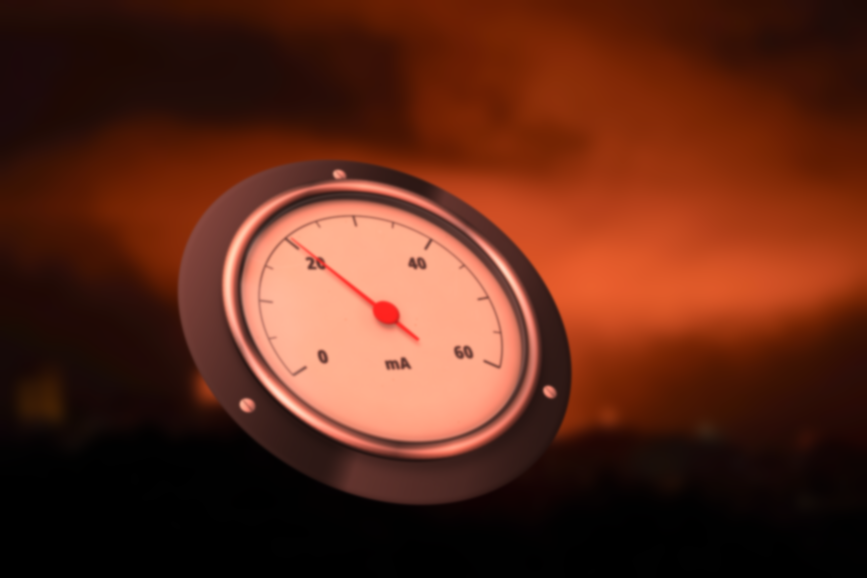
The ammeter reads 20mA
